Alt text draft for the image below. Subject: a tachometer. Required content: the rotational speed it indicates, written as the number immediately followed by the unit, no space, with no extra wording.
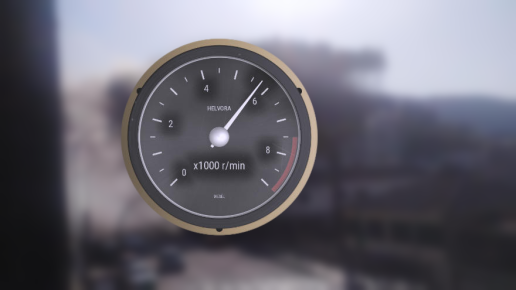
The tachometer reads 5750rpm
